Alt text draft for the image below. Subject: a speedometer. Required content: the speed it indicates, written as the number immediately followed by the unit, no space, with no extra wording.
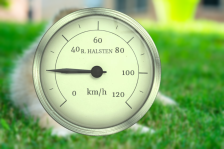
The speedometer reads 20km/h
